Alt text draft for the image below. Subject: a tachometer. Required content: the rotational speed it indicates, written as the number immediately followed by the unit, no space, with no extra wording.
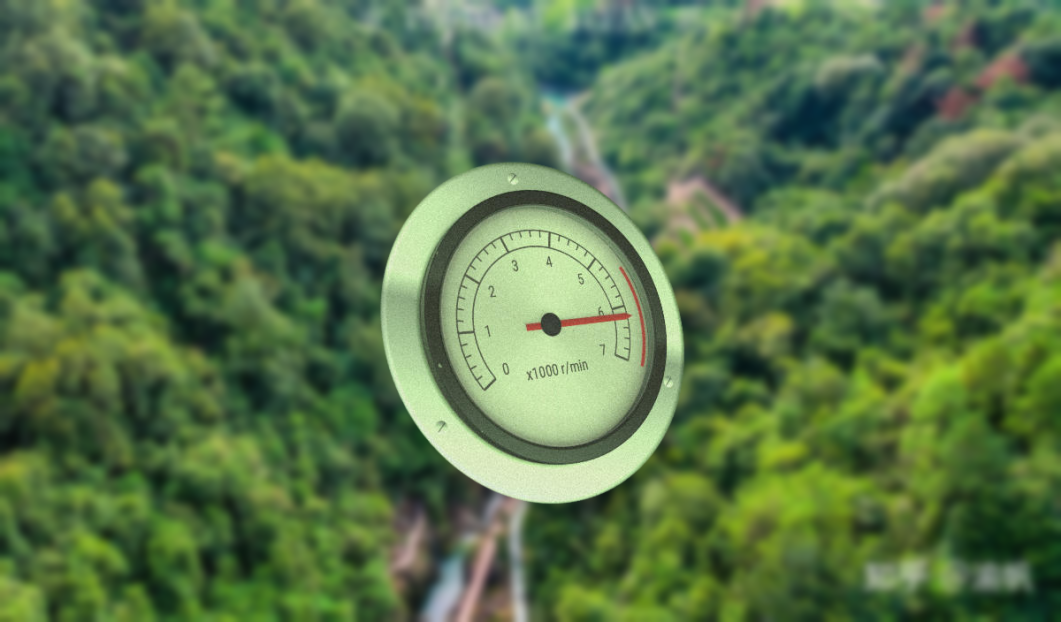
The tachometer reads 6200rpm
